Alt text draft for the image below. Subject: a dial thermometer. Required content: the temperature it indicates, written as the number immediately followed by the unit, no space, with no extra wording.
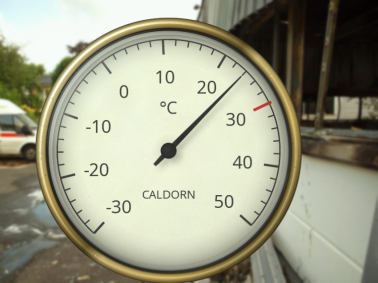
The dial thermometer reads 24°C
